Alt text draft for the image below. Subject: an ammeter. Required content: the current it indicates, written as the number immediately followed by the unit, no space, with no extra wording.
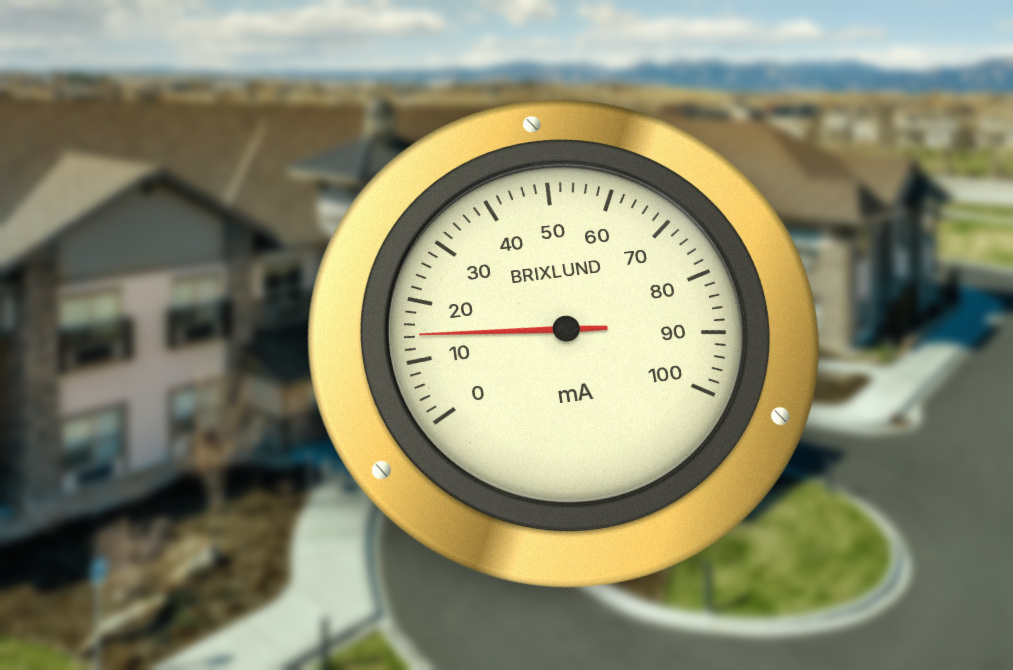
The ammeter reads 14mA
